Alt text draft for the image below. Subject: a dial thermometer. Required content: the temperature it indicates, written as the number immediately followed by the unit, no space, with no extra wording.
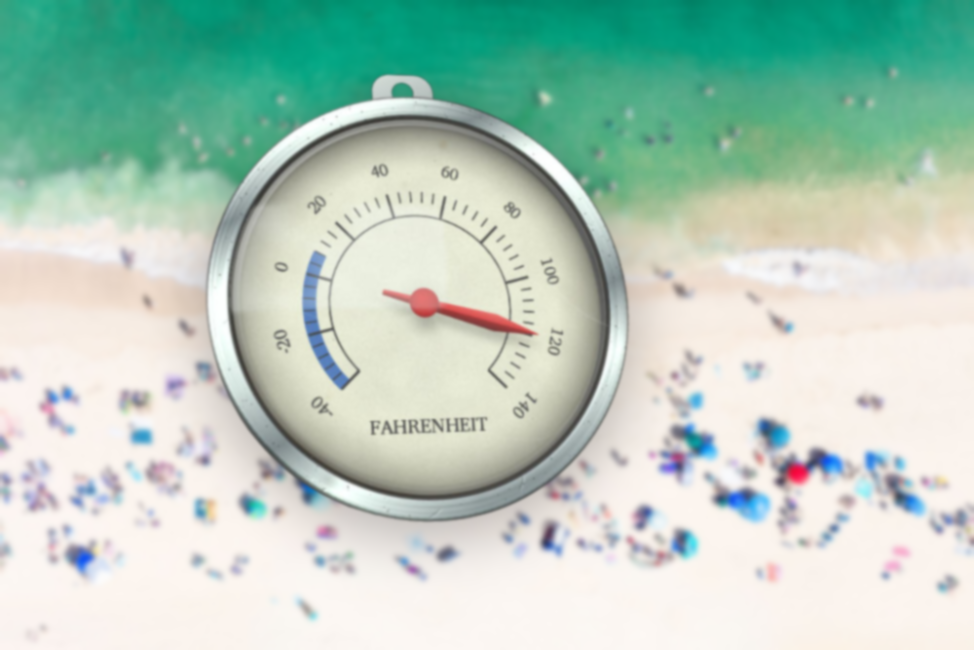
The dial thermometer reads 120°F
